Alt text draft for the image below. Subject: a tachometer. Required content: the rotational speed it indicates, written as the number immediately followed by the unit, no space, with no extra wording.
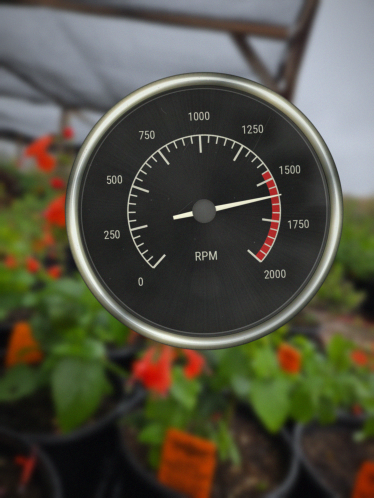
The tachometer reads 1600rpm
